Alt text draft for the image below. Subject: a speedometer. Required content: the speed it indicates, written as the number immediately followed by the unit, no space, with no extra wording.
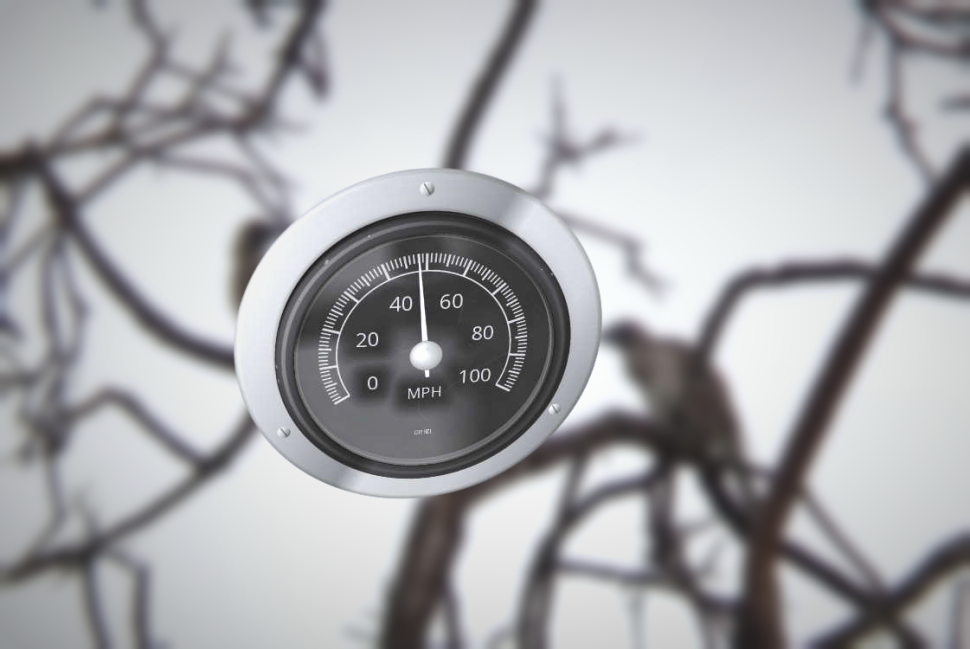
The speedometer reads 48mph
